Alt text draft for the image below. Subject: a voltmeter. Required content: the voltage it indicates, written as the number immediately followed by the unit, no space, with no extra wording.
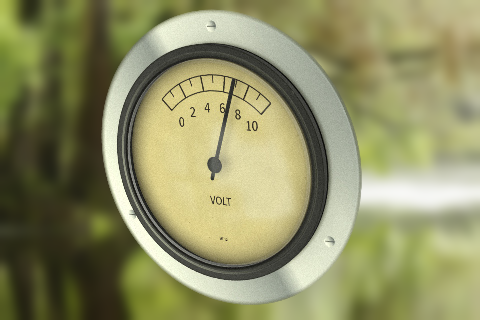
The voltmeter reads 7V
